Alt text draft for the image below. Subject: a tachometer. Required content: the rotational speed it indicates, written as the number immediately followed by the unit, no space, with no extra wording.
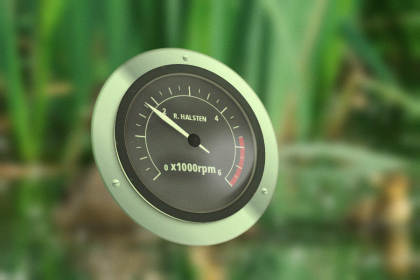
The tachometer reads 1750rpm
